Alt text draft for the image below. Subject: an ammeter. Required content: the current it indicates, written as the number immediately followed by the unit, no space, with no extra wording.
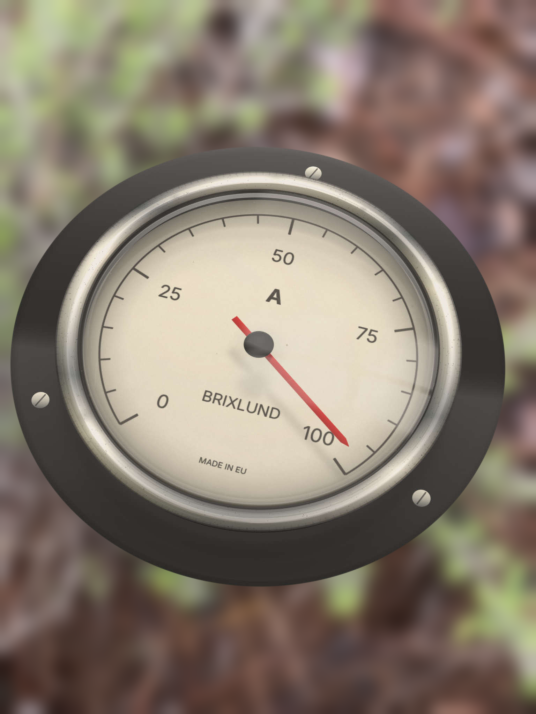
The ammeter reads 97.5A
